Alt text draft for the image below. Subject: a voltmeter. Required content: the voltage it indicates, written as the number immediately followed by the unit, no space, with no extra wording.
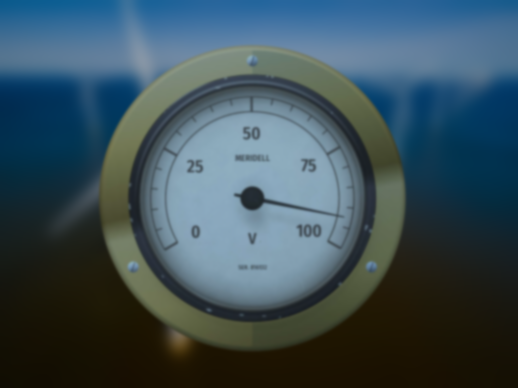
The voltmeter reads 92.5V
